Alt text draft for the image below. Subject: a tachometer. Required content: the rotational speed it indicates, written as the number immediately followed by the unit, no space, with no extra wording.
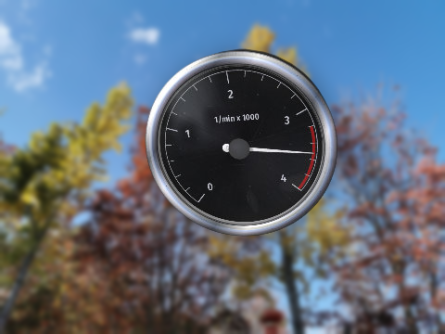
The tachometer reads 3500rpm
